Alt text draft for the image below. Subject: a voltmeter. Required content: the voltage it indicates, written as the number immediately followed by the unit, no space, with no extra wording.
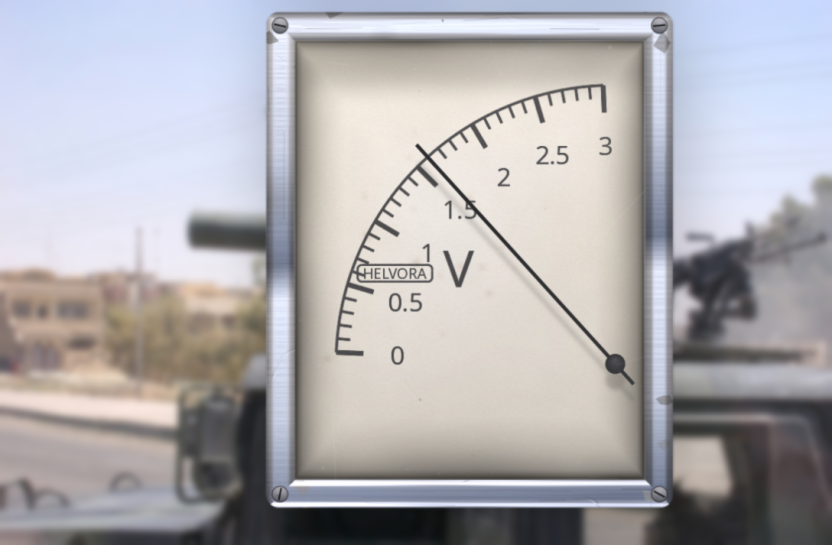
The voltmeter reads 1.6V
